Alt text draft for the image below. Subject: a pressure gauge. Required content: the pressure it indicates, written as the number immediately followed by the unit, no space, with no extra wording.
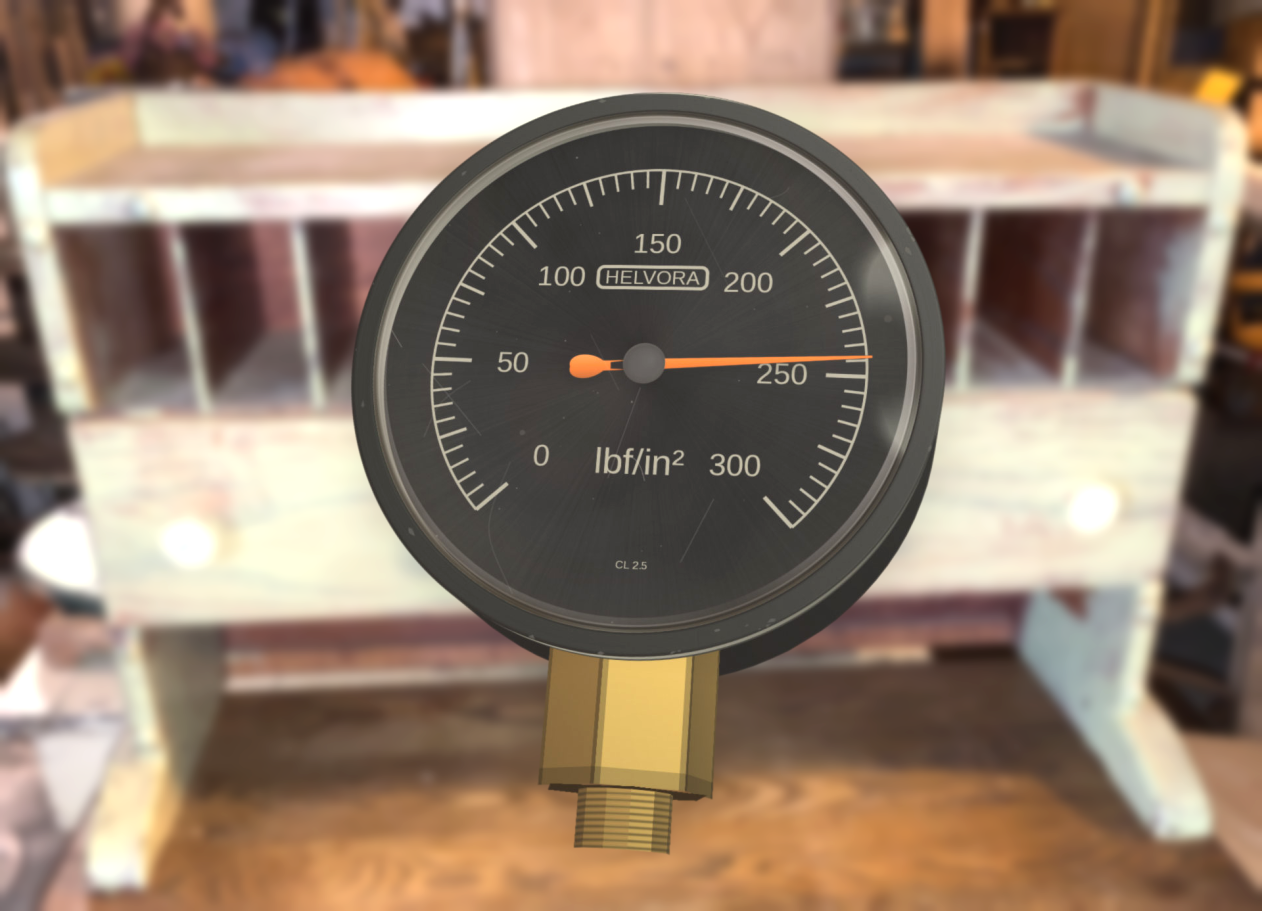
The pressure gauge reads 245psi
